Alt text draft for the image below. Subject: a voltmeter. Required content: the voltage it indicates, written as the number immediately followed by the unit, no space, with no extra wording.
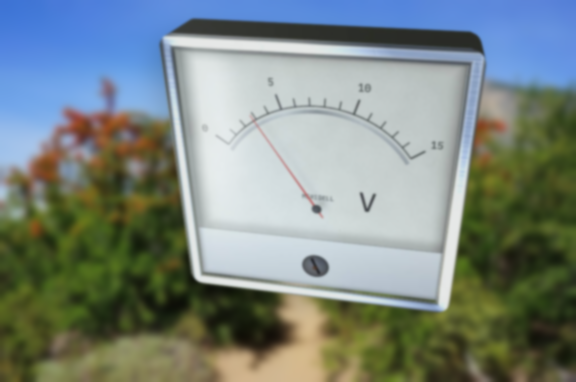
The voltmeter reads 3V
